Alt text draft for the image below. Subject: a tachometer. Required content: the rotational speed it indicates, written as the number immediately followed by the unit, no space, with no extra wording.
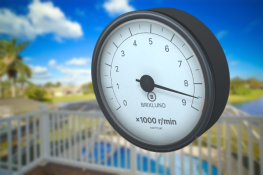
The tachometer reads 8500rpm
